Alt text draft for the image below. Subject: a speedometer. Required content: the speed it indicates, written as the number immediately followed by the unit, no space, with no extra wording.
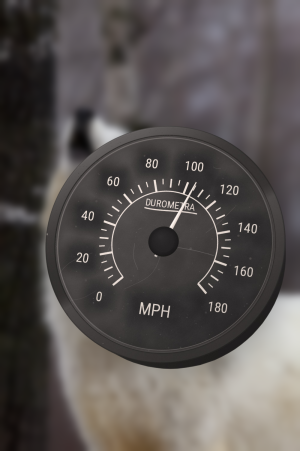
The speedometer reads 105mph
